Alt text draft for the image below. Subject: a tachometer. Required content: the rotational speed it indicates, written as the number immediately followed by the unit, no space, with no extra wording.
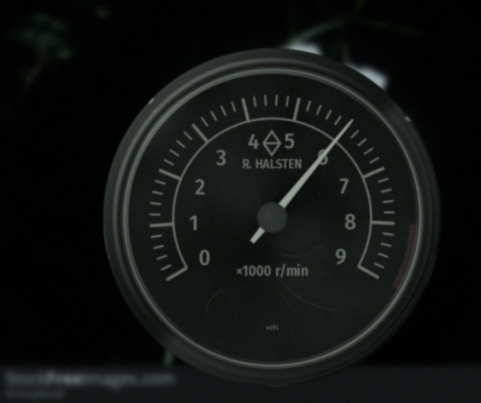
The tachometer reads 6000rpm
